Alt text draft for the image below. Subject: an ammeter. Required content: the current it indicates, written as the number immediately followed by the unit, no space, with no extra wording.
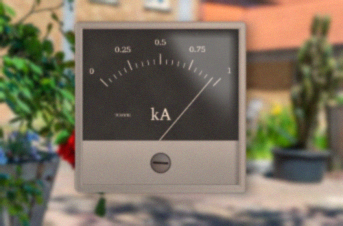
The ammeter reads 0.95kA
